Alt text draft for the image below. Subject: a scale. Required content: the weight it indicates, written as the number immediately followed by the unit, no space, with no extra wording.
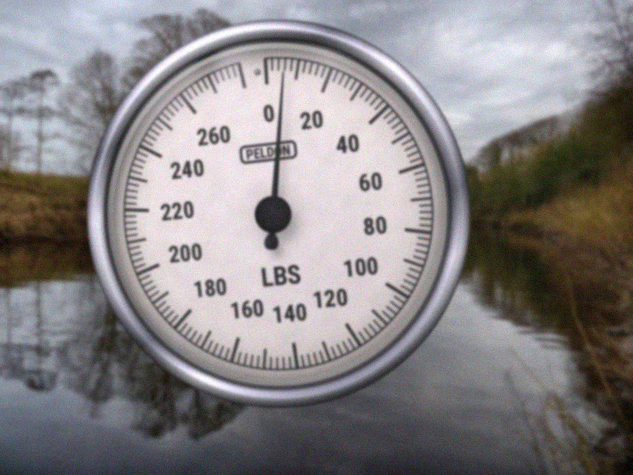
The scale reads 6lb
